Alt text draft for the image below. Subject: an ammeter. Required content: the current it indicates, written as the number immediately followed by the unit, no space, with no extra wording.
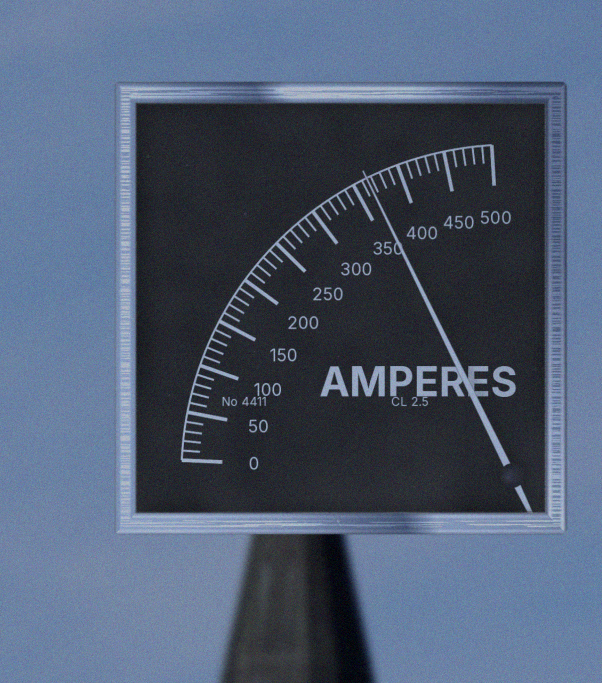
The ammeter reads 365A
